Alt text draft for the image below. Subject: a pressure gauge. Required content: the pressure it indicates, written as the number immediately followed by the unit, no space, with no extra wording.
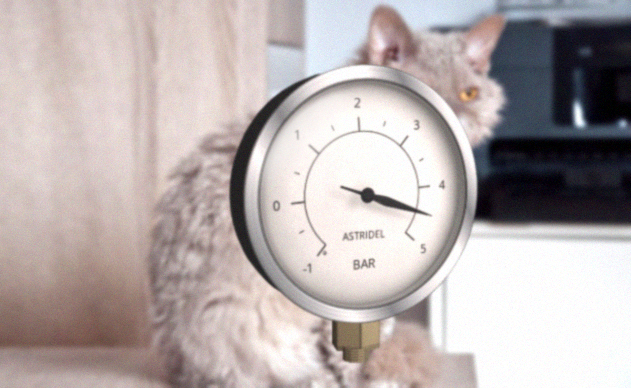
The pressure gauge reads 4.5bar
